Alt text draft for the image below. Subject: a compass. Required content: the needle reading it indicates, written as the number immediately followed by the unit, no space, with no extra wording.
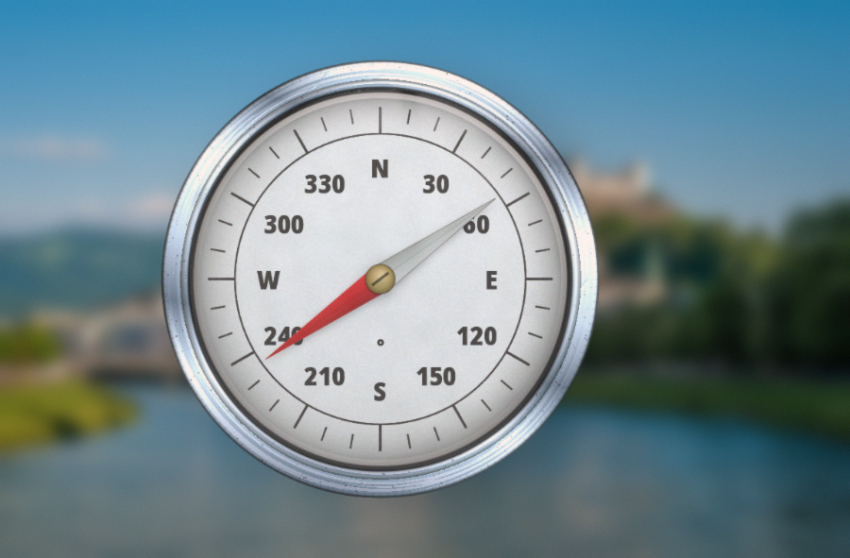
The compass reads 235°
